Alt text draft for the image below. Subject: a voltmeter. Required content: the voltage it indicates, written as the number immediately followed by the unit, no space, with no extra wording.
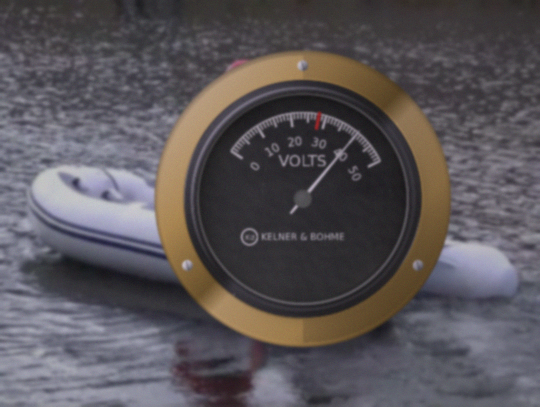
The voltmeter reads 40V
